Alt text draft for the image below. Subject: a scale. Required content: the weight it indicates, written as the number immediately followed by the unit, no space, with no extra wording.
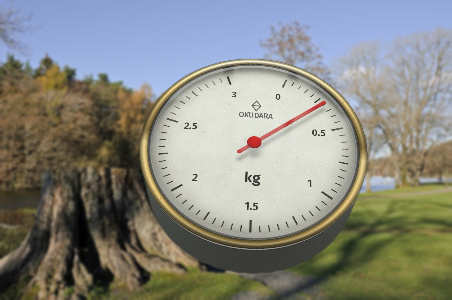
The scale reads 0.3kg
